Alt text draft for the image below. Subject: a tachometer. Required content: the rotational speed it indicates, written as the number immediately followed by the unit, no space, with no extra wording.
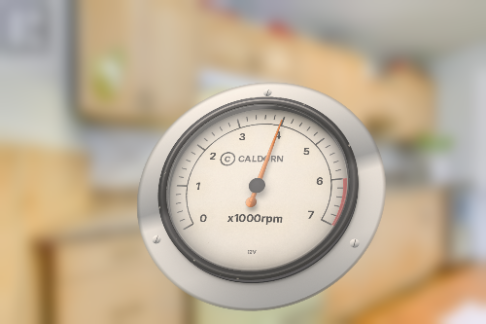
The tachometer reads 4000rpm
